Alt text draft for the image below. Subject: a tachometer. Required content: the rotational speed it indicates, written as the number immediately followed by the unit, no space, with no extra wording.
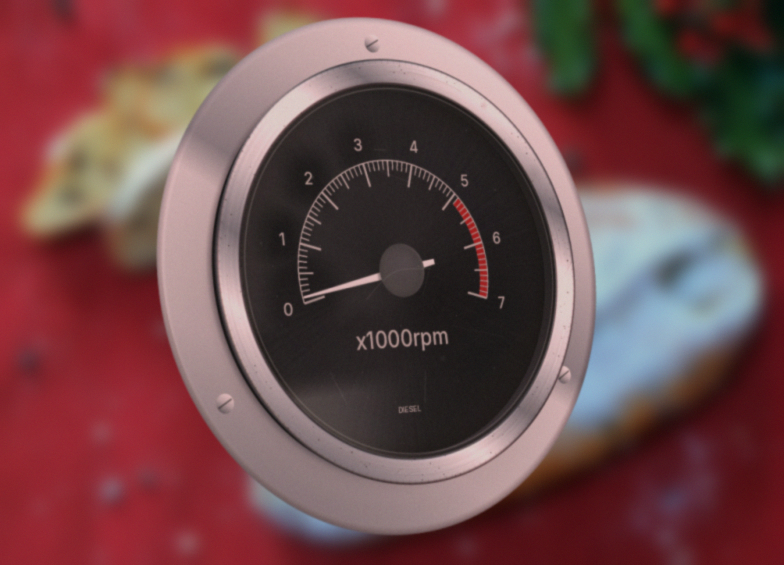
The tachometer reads 100rpm
